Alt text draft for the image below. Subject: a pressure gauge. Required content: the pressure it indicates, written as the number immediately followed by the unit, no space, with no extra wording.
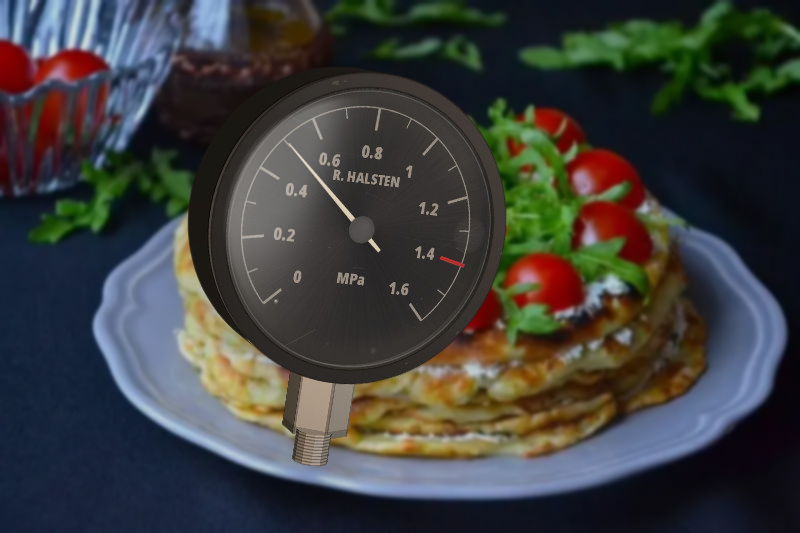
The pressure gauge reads 0.5MPa
